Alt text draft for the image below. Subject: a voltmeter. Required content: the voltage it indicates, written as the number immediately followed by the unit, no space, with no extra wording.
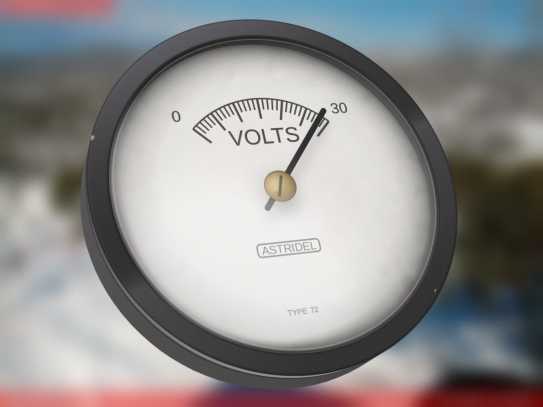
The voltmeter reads 28V
